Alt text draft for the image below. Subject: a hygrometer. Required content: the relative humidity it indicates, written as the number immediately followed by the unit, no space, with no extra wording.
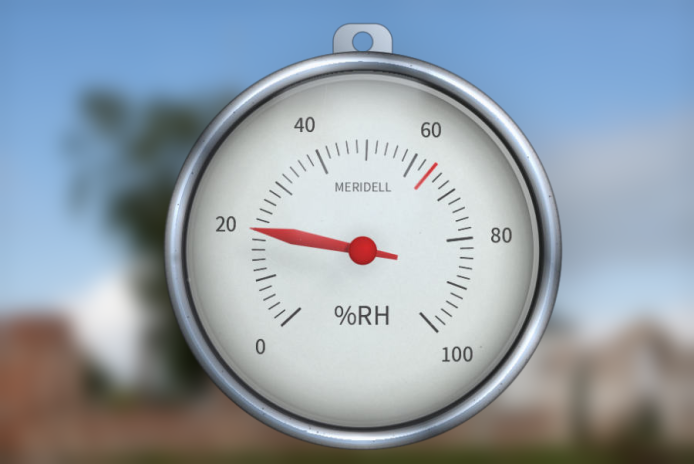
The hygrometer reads 20%
